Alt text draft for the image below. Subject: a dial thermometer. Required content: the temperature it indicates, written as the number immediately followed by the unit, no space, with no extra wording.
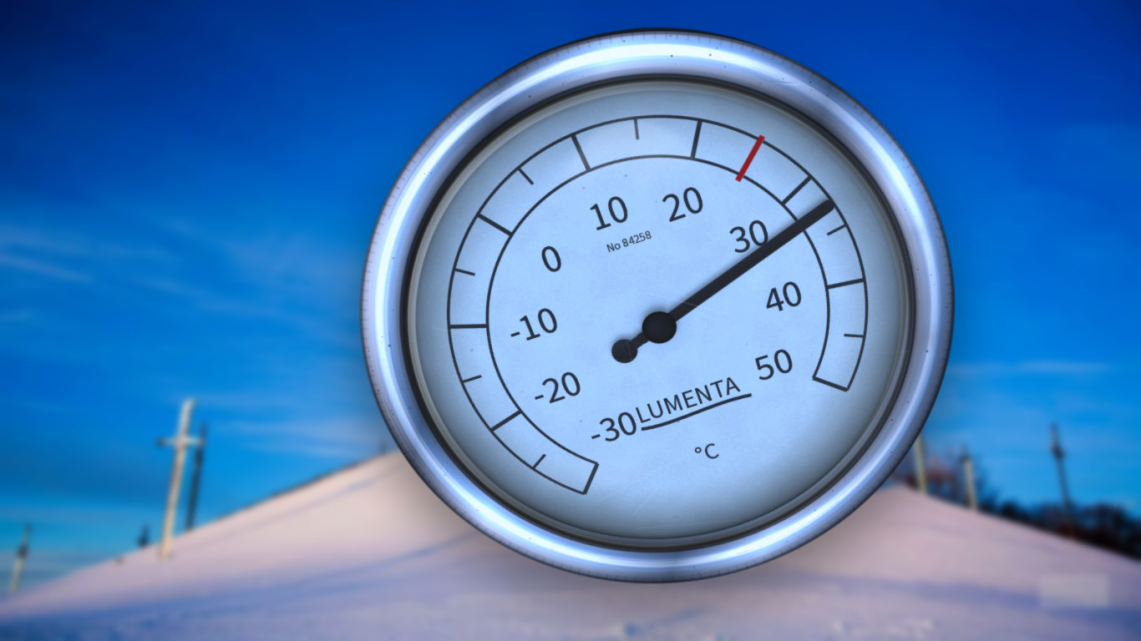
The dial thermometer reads 32.5°C
